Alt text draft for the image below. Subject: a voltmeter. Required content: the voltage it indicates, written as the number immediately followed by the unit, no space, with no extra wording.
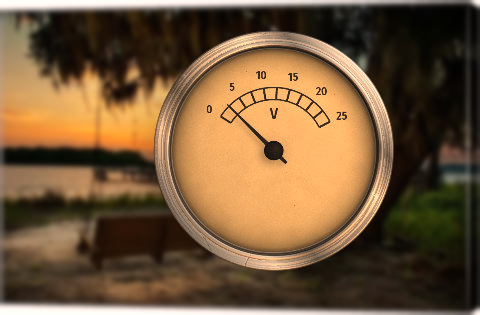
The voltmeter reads 2.5V
